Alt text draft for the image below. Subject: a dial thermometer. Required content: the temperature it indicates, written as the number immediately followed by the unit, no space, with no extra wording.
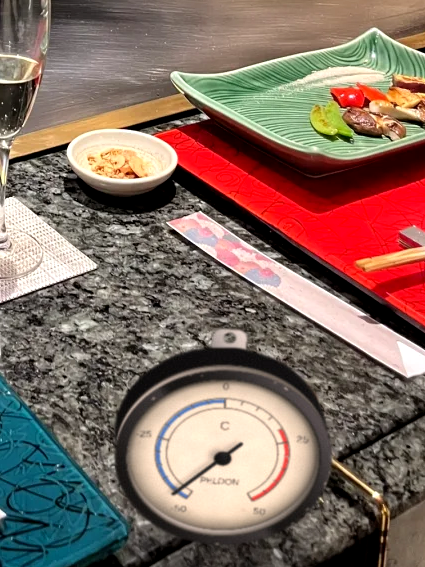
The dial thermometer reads -45°C
